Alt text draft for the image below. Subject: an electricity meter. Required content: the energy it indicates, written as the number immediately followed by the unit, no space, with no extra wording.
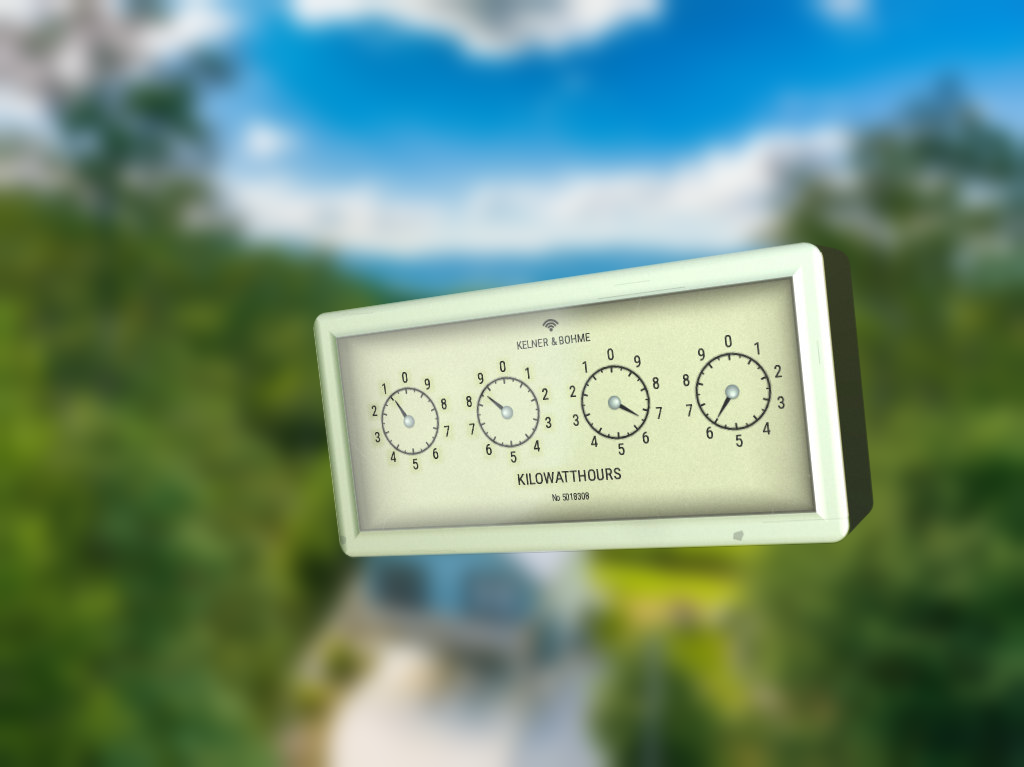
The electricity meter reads 866kWh
